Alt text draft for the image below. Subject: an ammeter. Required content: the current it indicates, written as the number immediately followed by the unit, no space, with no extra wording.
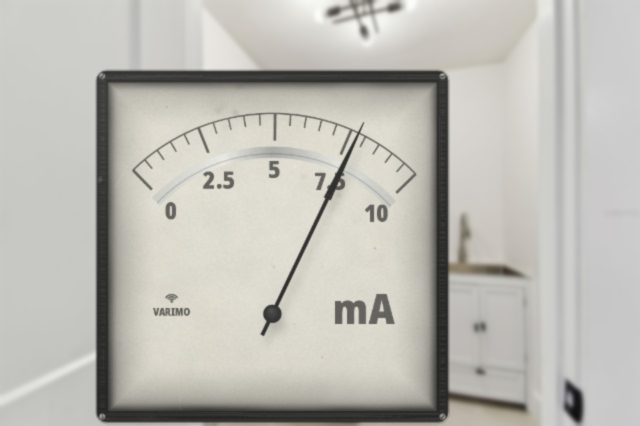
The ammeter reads 7.75mA
